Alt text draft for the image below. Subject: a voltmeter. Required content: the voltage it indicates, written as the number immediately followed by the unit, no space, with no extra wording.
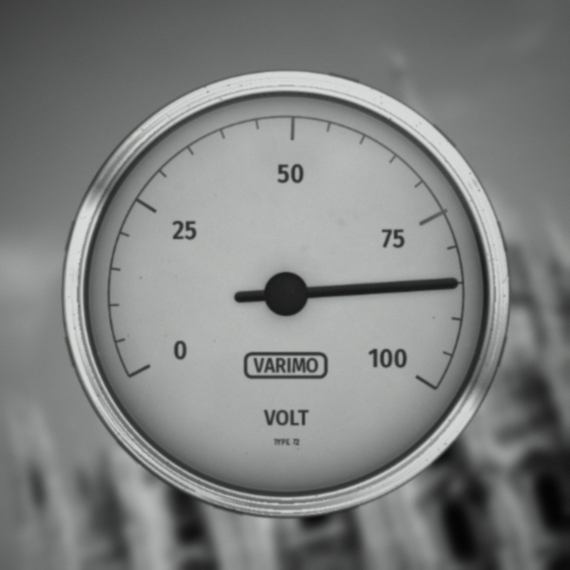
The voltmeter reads 85V
